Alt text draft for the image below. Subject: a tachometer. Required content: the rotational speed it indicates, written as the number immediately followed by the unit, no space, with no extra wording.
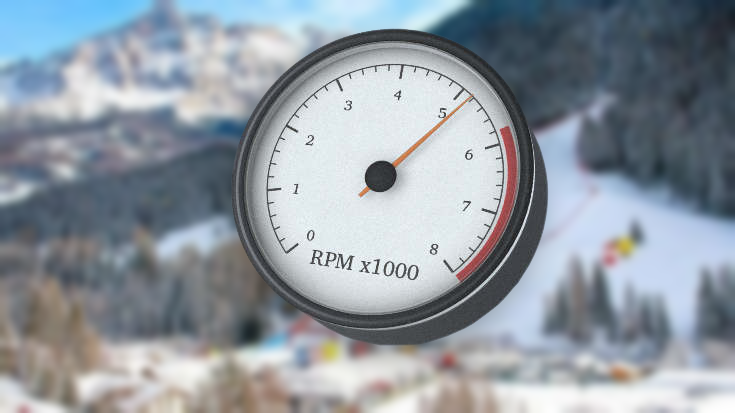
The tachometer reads 5200rpm
